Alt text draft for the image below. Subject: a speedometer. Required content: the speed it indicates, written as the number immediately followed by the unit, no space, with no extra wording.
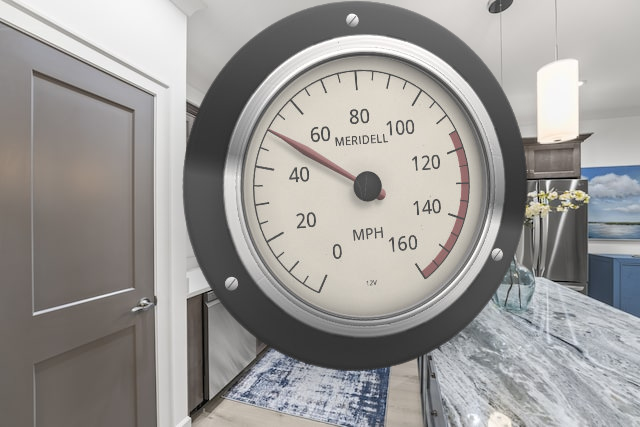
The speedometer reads 50mph
